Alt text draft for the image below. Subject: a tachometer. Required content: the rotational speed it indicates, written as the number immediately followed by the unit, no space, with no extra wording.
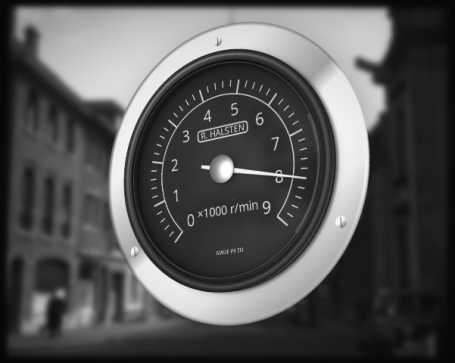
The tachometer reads 8000rpm
